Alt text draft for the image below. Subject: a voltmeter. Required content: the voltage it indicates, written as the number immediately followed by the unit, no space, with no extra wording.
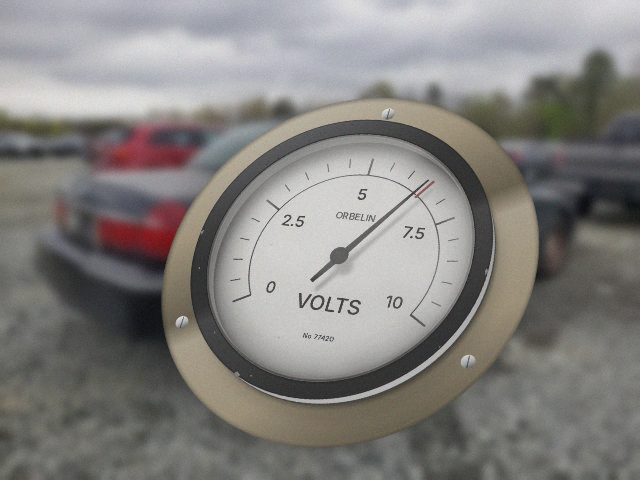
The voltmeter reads 6.5V
